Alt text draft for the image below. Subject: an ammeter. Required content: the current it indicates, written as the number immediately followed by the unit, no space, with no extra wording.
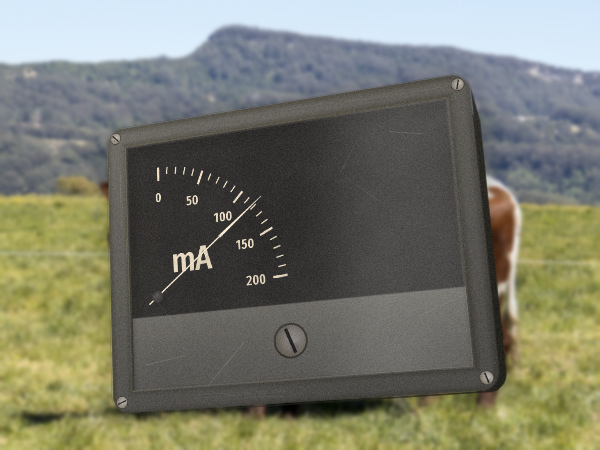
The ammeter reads 120mA
